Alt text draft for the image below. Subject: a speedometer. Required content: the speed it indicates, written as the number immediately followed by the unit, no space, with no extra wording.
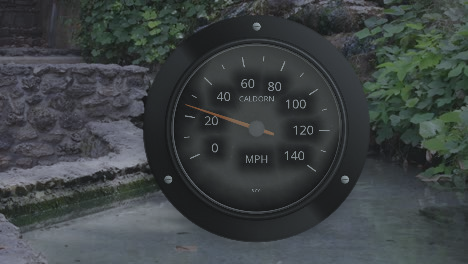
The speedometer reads 25mph
